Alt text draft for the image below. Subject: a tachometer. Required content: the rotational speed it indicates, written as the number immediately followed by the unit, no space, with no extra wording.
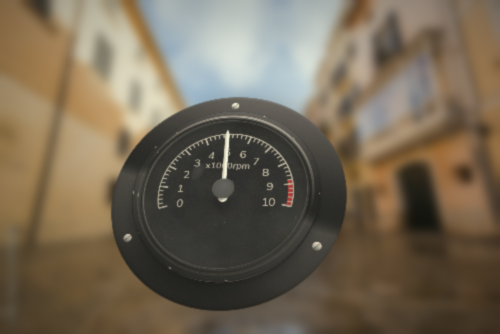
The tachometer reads 5000rpm
